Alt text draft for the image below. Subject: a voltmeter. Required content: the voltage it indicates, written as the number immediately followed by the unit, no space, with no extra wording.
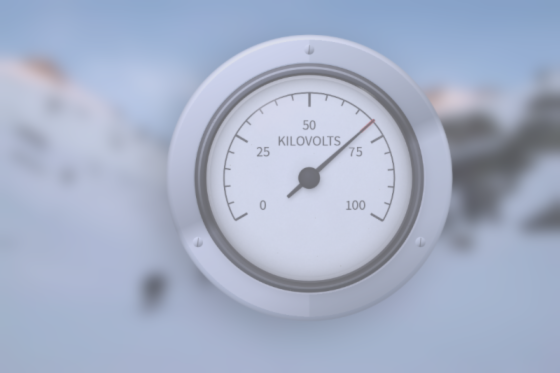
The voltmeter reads 70kV
